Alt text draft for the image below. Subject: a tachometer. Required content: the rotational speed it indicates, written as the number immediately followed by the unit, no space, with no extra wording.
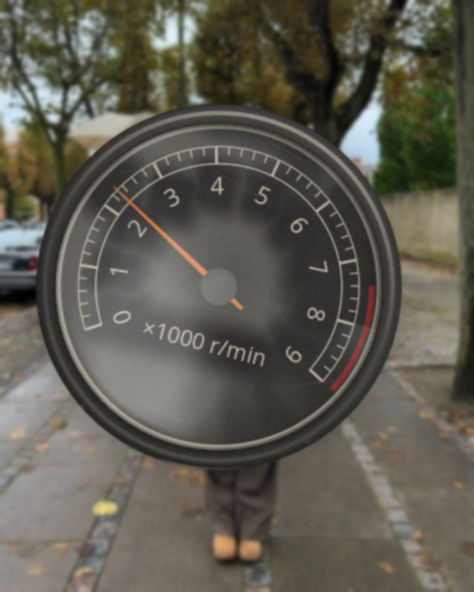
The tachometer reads 2300rpm
